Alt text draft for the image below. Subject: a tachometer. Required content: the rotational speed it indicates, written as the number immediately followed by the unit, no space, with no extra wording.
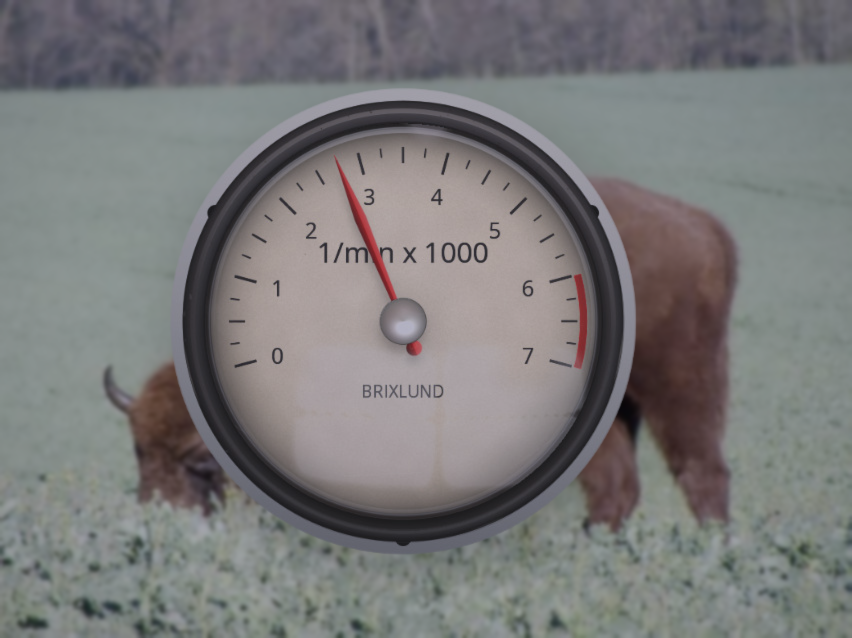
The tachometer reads 2750rpm
